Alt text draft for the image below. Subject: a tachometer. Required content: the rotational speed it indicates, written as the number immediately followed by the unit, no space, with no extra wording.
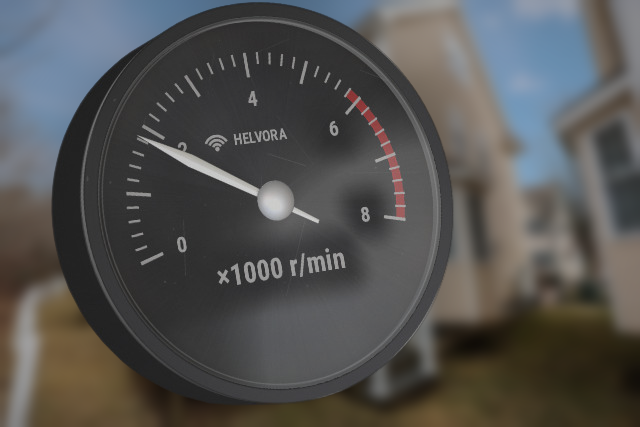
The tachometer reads 1800rpm
